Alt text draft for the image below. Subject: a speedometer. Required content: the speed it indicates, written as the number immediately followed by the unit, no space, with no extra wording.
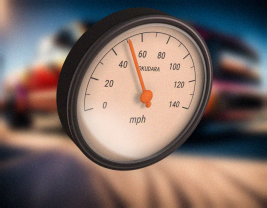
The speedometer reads 50mph
